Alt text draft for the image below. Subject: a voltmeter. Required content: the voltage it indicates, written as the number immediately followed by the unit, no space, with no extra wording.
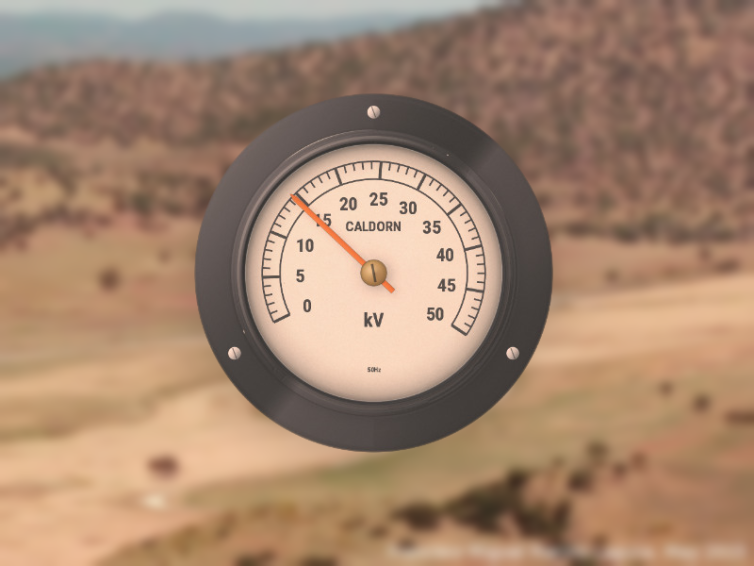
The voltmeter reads 14.5kV
